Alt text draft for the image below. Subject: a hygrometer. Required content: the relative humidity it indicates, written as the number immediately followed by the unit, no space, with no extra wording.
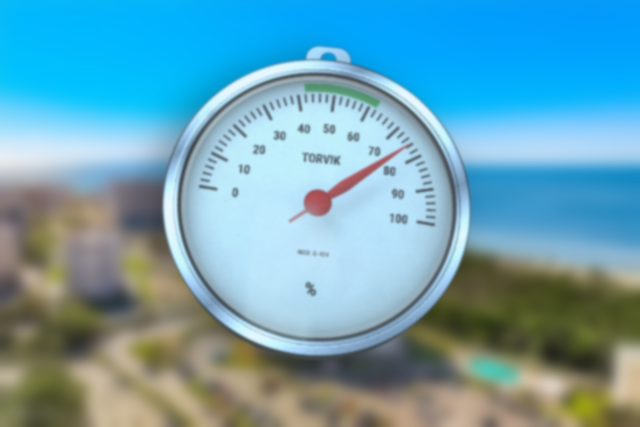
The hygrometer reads 76%
